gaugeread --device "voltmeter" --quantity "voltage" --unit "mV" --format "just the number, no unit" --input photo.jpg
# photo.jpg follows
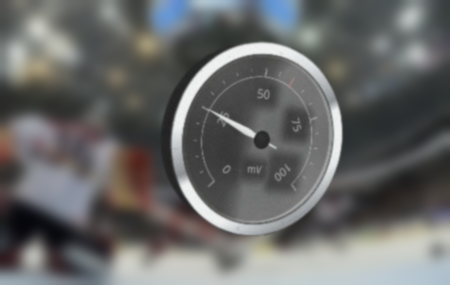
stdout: 25
